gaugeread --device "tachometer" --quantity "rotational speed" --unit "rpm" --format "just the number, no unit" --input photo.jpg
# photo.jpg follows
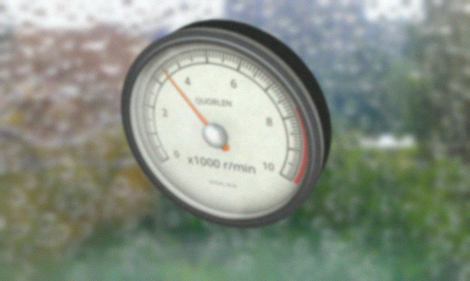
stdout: 3500
